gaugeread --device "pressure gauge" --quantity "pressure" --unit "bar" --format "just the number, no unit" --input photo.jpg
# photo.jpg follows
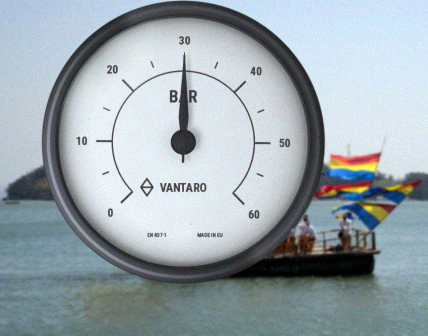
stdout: 30
